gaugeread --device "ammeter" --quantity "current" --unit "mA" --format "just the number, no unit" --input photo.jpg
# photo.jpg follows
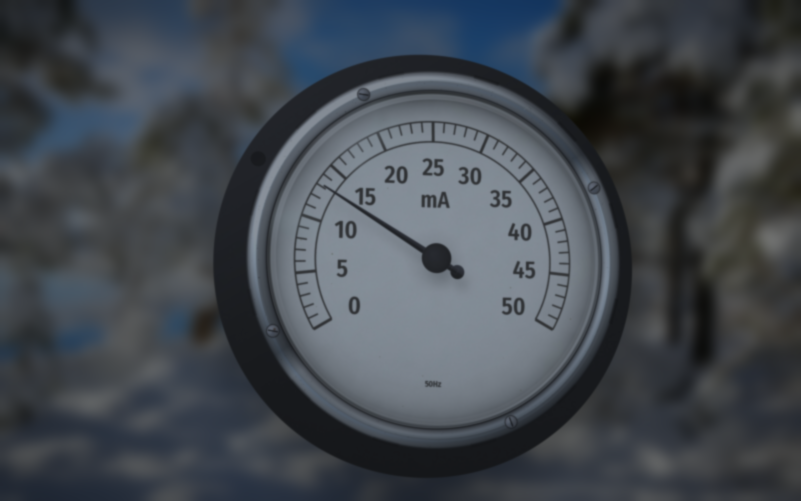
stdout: 13
